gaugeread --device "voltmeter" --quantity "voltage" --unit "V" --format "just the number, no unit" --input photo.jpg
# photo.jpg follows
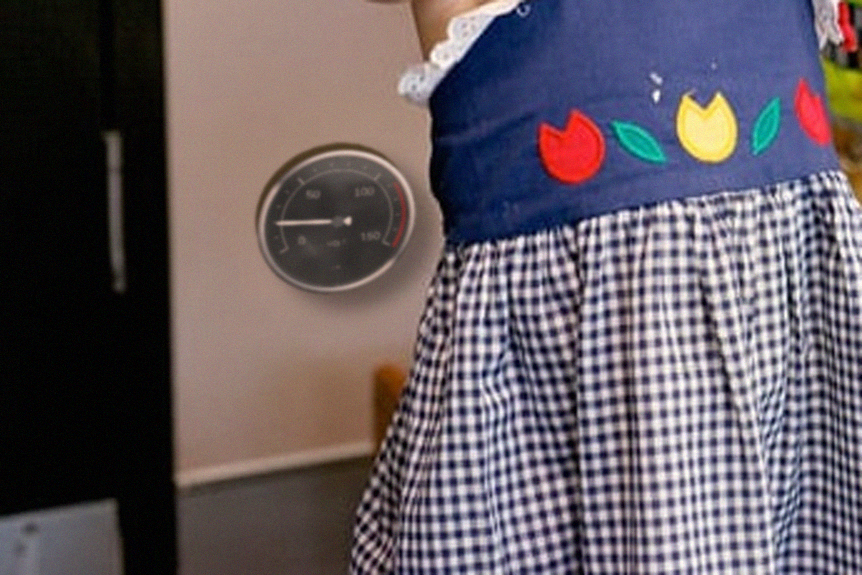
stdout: 20
